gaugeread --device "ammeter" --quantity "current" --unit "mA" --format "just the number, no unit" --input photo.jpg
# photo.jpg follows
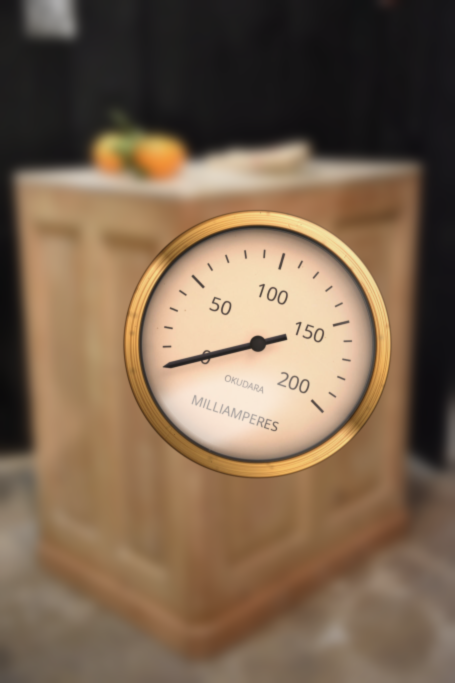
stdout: 0
